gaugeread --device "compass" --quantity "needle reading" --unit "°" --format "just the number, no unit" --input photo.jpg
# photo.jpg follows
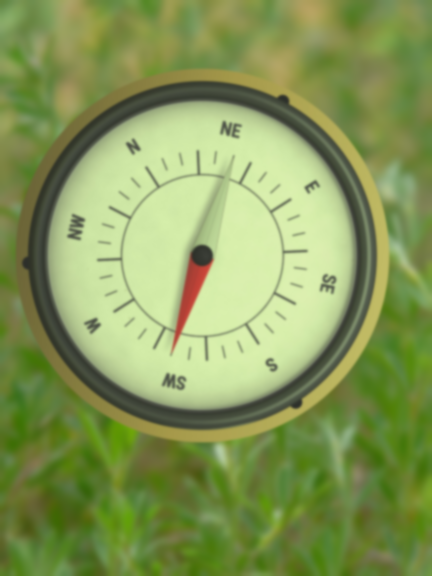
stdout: 230
